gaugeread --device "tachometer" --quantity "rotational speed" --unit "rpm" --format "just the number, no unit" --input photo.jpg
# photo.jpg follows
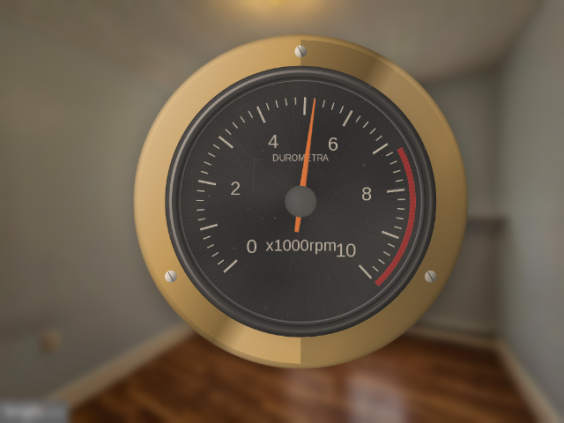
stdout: 5200
